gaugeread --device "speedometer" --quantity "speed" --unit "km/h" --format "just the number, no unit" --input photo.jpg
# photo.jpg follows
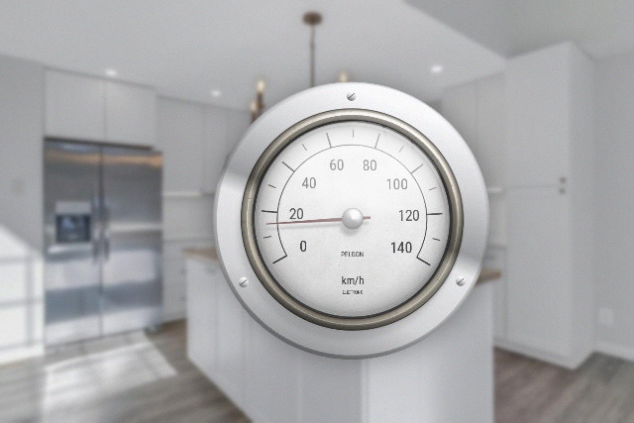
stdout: 15
